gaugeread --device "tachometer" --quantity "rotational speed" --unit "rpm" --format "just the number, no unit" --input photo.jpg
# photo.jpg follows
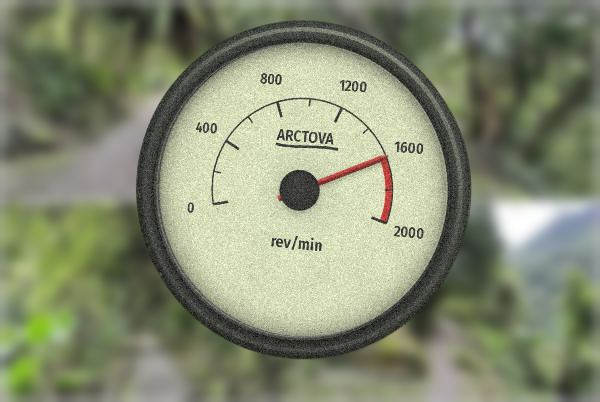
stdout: 1600
